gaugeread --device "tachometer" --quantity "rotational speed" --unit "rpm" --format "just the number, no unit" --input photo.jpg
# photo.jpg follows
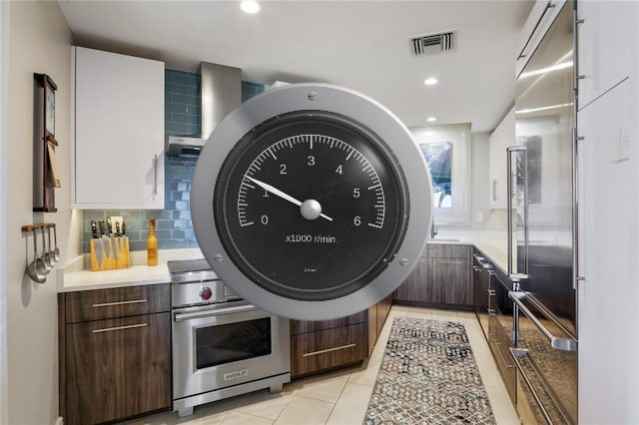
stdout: 1200
